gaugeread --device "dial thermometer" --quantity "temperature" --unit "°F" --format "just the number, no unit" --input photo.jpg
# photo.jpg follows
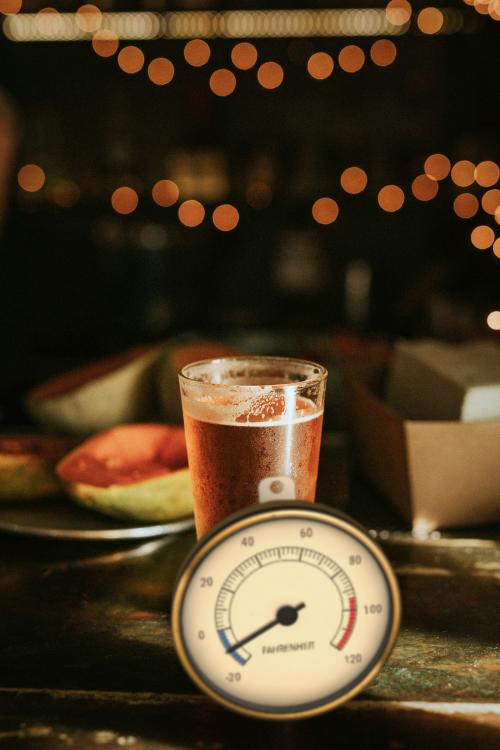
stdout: -10
